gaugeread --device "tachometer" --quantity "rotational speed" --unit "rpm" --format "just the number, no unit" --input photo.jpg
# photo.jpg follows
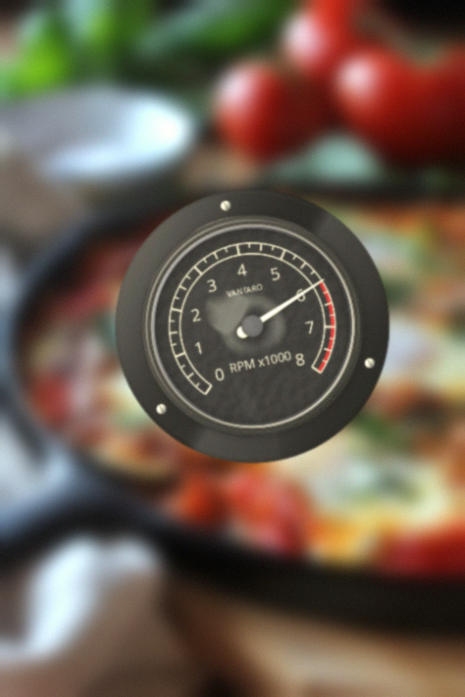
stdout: 6000
